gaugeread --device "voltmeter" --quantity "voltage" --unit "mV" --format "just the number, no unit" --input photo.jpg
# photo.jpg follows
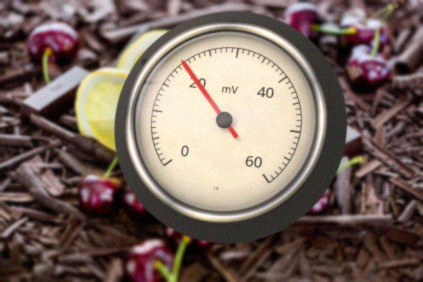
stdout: 20
